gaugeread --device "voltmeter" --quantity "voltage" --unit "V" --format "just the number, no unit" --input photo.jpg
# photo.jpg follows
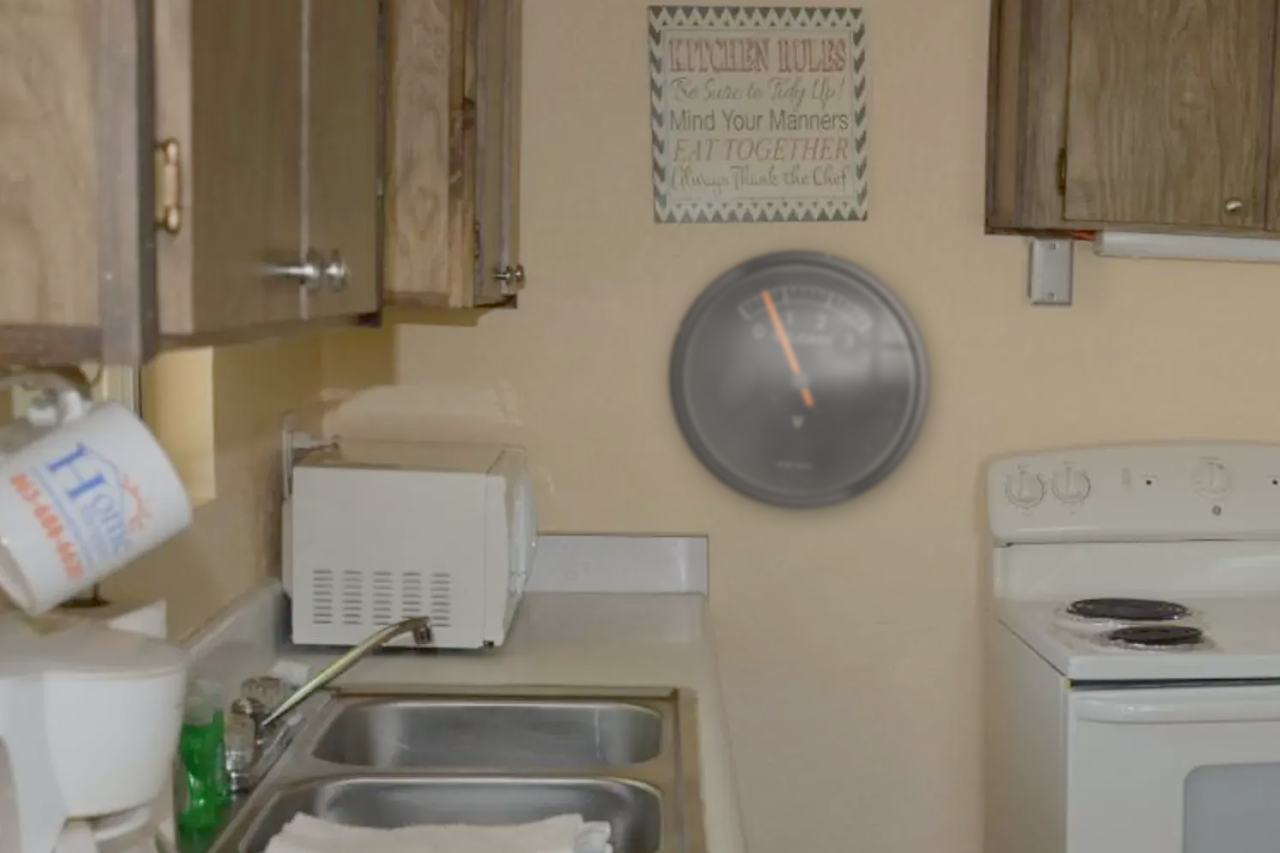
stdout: 0.6
